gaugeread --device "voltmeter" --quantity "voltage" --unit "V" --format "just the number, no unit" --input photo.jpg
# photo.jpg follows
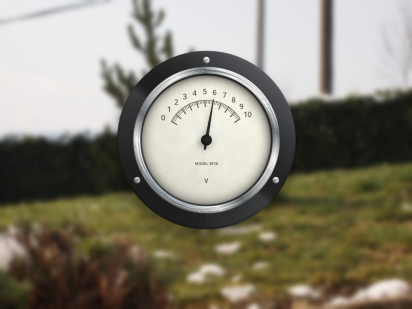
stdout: 6
